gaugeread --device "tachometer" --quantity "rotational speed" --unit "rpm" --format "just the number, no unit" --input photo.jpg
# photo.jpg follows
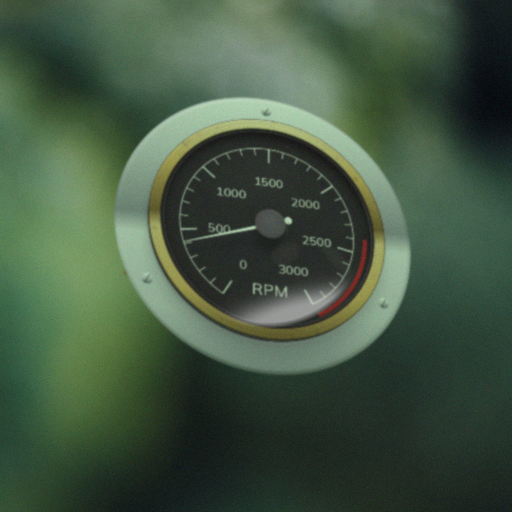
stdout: 400
